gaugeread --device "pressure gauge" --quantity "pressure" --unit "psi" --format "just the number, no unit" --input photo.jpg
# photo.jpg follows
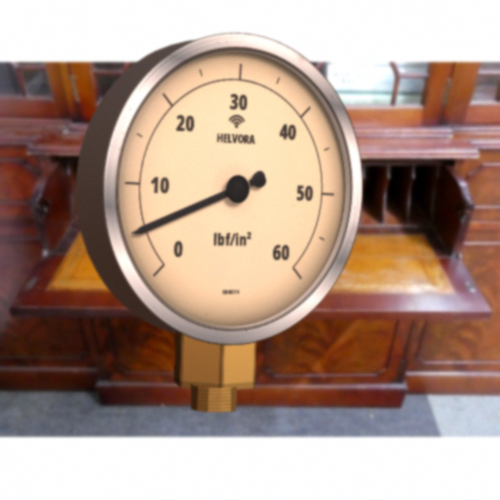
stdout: 5
